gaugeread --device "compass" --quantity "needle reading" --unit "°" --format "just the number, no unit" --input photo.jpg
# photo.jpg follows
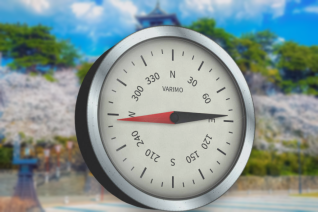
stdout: 265
